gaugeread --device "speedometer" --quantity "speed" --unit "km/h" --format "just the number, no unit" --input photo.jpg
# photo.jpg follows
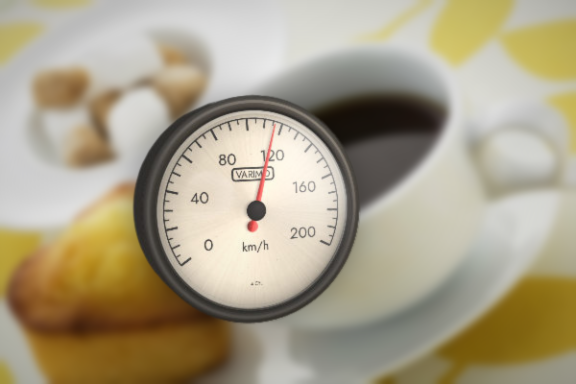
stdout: 115
